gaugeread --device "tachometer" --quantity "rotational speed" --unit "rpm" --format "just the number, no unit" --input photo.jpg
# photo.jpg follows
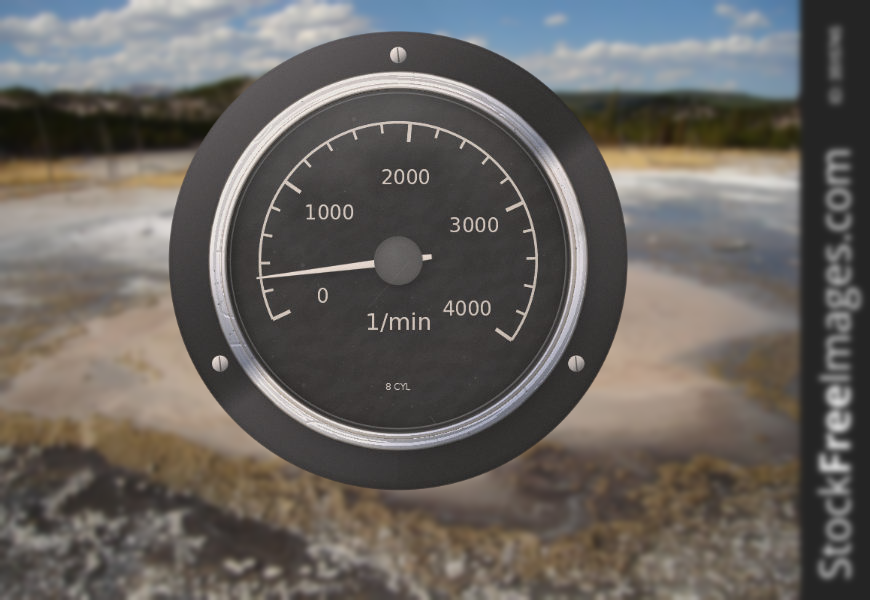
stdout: 300
